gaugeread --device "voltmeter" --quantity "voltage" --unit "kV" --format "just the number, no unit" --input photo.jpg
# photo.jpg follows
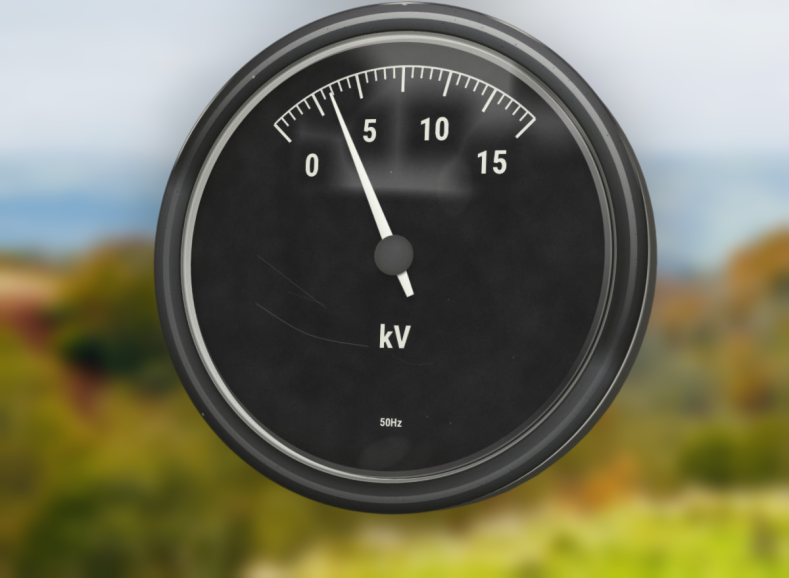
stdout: 3.5
